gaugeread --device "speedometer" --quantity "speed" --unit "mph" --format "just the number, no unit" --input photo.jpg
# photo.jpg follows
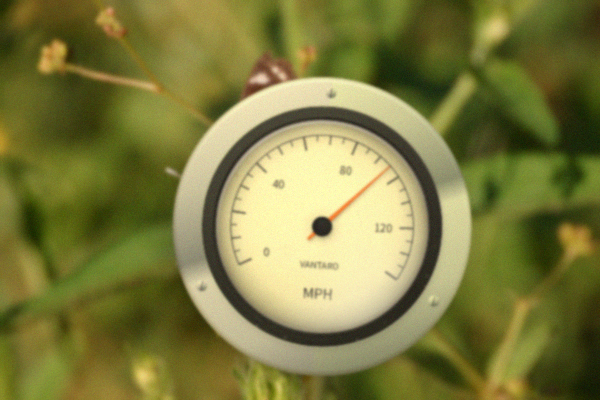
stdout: 95
